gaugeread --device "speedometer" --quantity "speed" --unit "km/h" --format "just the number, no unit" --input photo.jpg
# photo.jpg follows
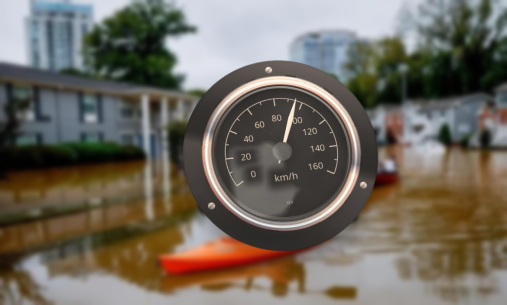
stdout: 95
